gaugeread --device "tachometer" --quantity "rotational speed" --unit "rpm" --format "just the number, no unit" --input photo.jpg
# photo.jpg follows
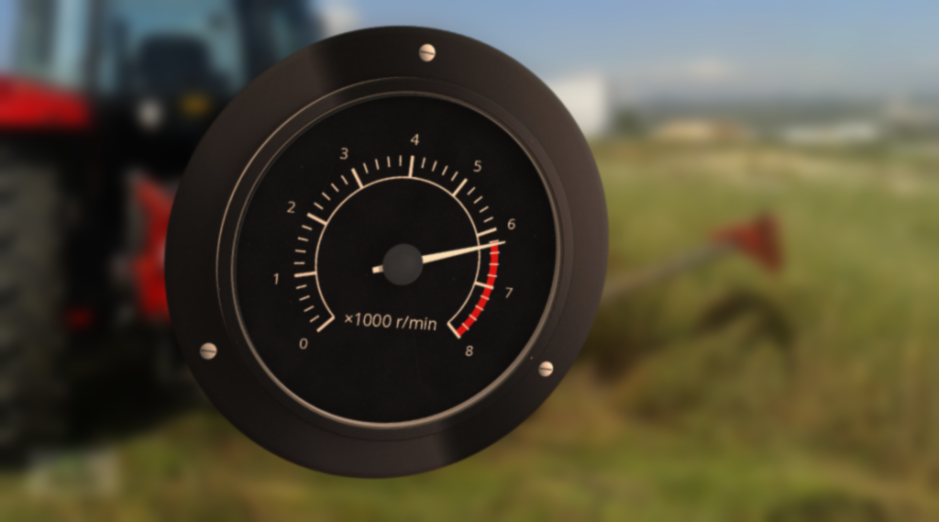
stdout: 6200
